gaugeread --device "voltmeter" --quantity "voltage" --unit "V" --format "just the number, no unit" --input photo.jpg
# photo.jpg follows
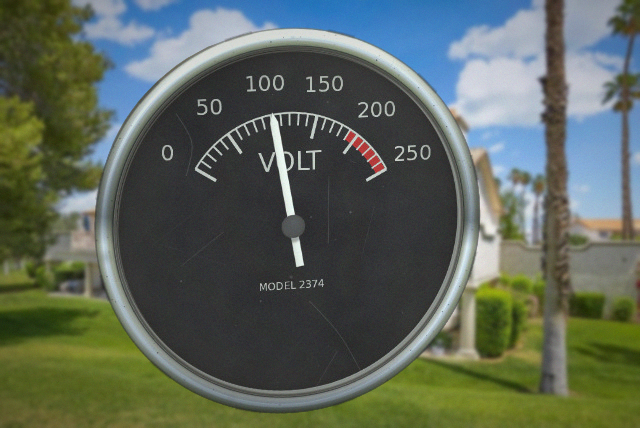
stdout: 100
